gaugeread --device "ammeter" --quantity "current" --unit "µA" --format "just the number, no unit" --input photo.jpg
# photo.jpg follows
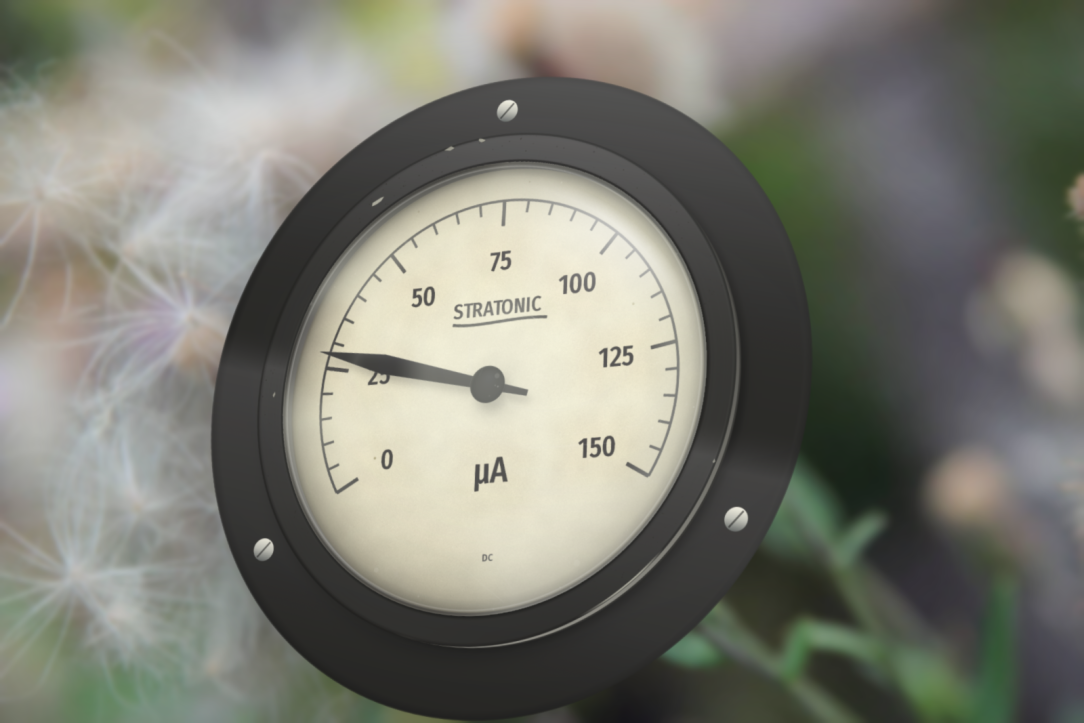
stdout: 27.5
